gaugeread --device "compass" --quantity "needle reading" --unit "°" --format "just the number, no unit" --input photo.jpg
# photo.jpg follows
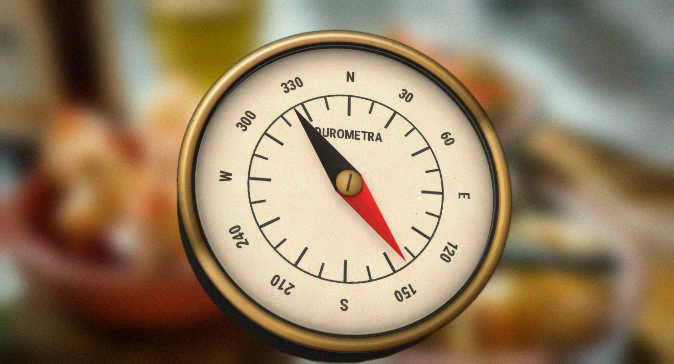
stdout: 142.5
